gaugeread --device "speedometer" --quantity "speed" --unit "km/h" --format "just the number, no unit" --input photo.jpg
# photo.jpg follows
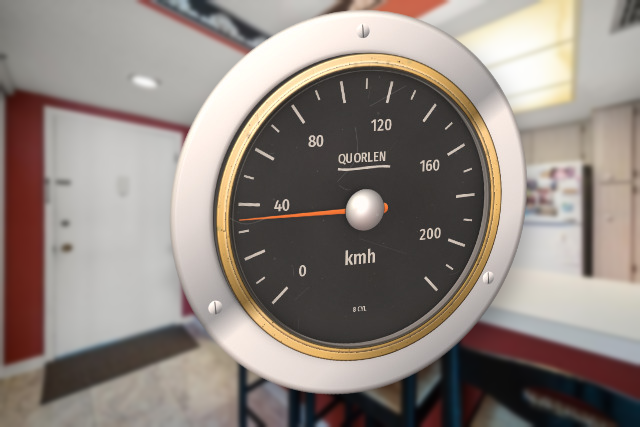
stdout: 35
